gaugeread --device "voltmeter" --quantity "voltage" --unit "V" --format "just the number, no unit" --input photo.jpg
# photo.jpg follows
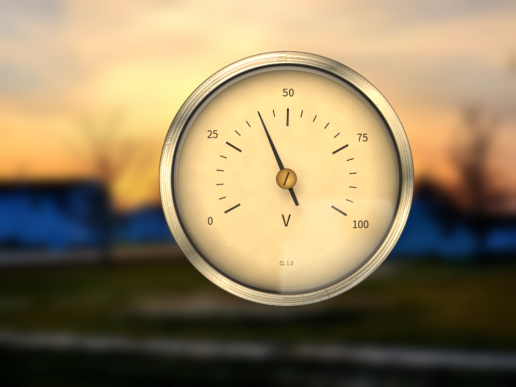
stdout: 40
